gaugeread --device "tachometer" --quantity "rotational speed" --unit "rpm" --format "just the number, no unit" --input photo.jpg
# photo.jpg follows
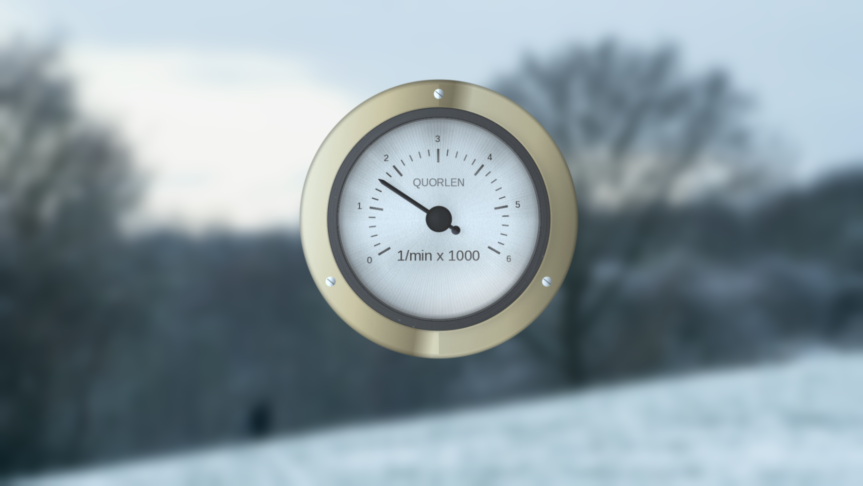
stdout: 1600
